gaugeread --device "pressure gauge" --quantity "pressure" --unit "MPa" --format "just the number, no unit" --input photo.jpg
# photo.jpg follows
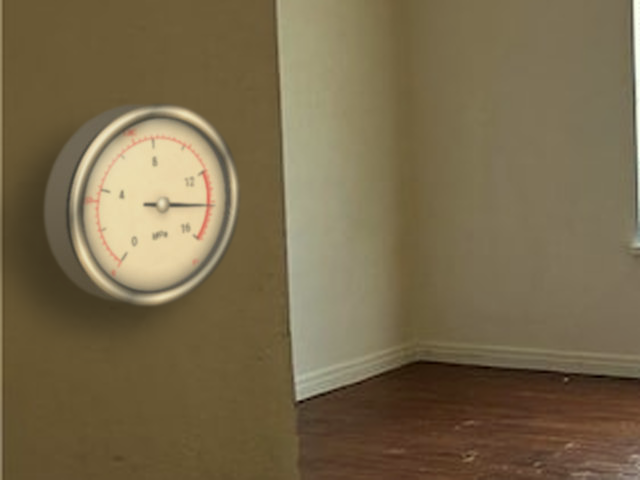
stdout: 14
